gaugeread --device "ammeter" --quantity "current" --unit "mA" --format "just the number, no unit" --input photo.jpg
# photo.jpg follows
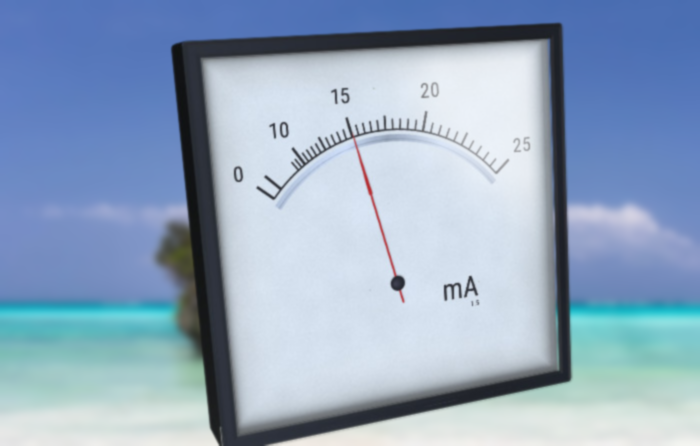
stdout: 15
